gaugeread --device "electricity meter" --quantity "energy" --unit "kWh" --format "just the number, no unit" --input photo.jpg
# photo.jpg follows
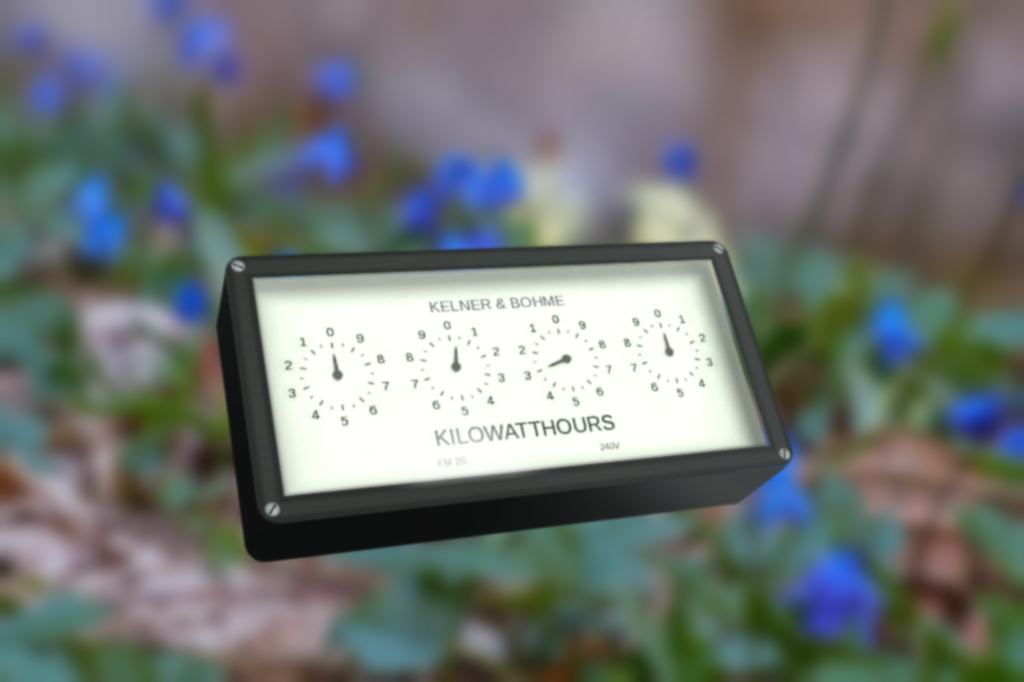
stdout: 30
